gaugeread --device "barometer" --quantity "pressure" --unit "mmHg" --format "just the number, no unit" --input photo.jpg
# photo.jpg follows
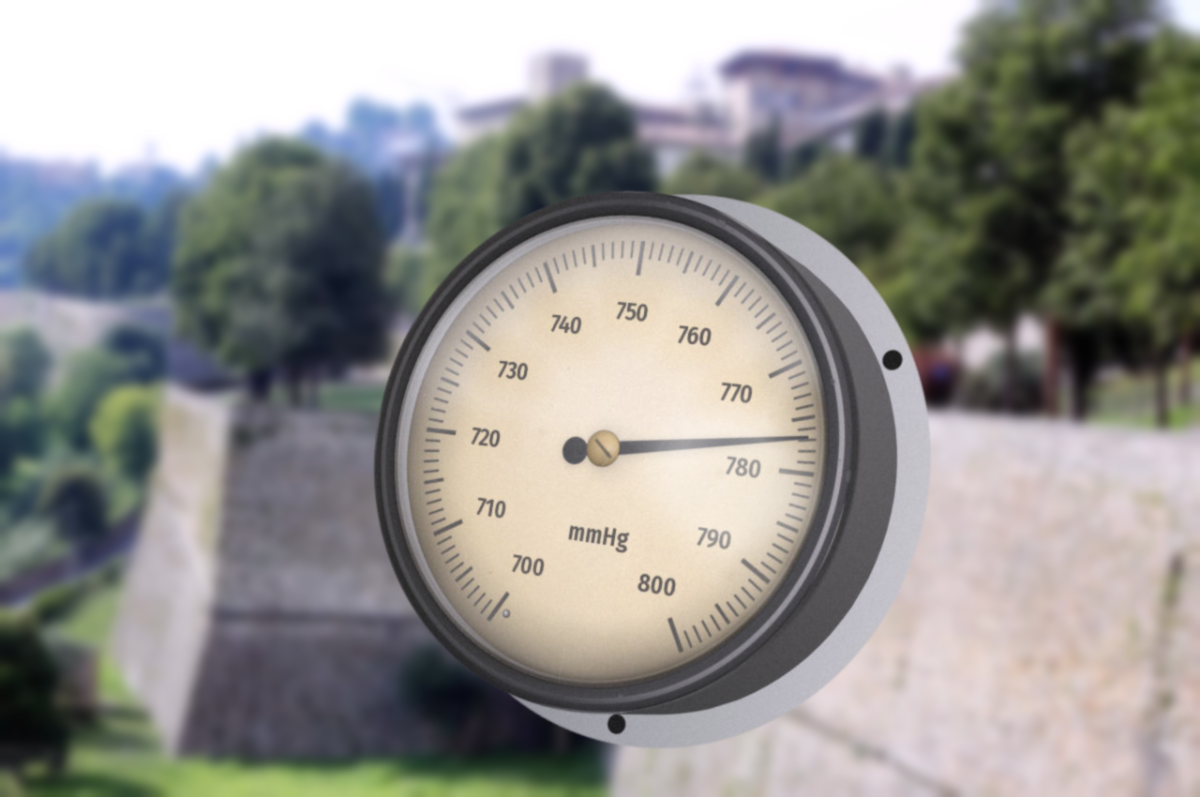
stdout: 777
